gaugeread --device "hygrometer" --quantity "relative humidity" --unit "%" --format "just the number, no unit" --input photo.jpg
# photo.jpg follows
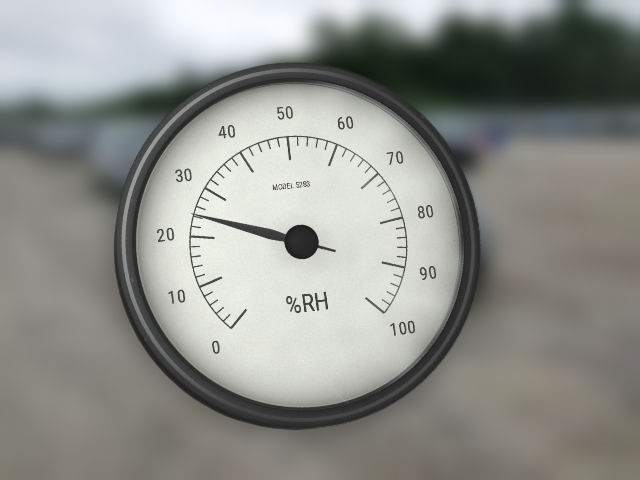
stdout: 24
